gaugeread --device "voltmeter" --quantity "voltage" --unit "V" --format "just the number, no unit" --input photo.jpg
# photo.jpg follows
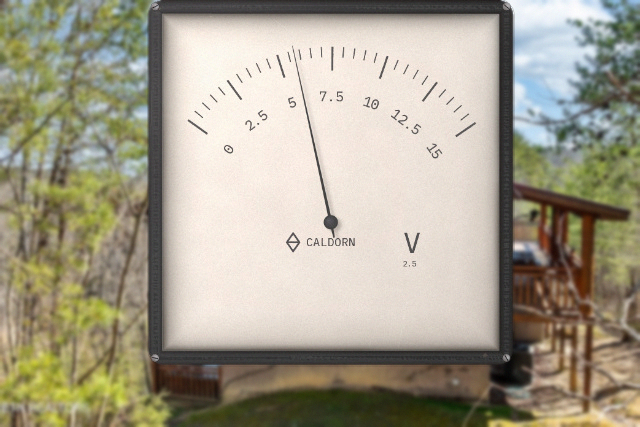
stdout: 5.75
